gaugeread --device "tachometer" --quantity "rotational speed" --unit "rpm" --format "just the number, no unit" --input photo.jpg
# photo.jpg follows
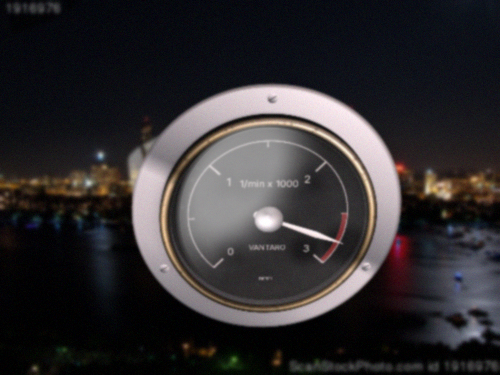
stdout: 2750
